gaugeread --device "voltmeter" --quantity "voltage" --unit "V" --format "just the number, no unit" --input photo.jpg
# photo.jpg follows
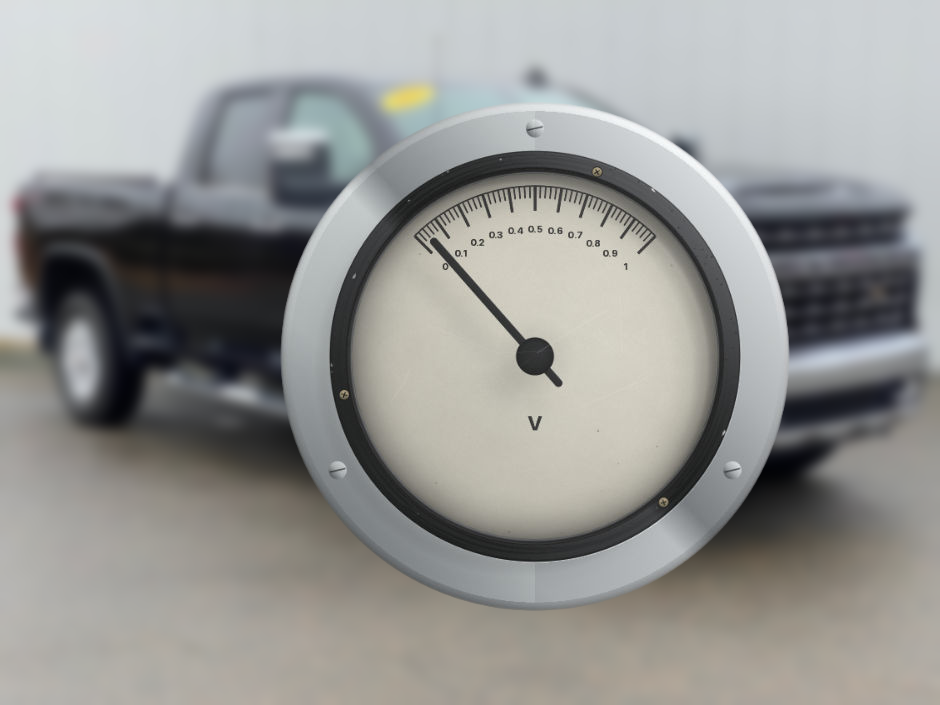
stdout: 0.04
